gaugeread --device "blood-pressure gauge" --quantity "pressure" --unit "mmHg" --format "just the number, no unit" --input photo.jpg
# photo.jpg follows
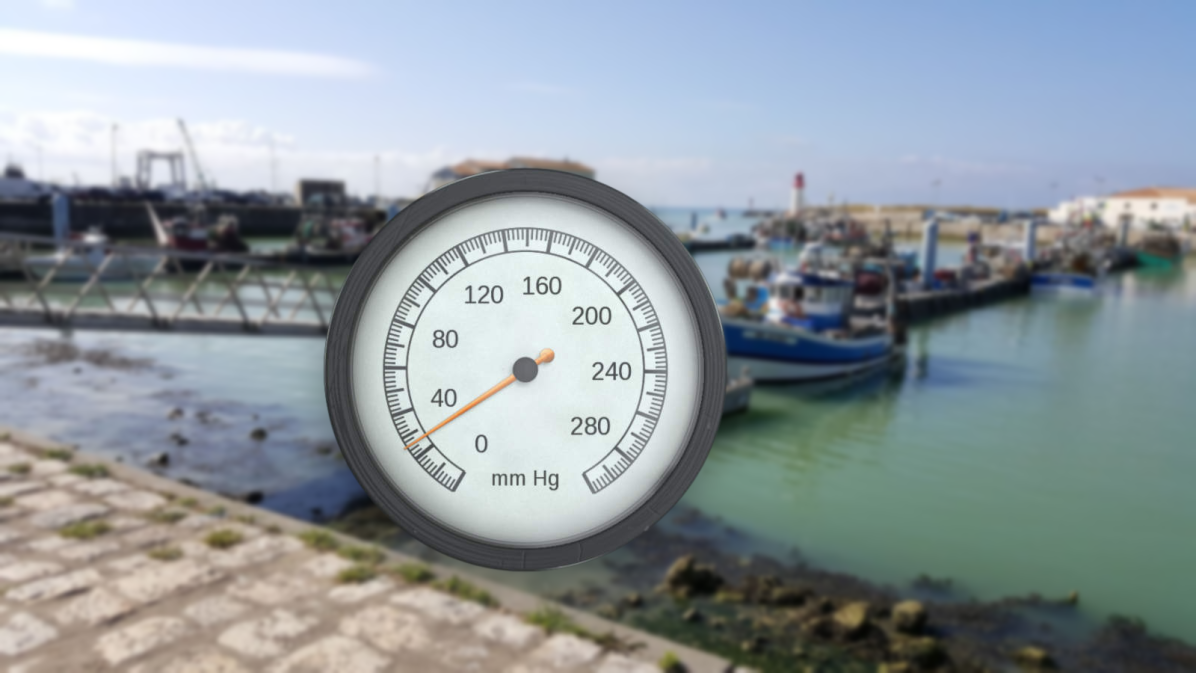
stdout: 26
